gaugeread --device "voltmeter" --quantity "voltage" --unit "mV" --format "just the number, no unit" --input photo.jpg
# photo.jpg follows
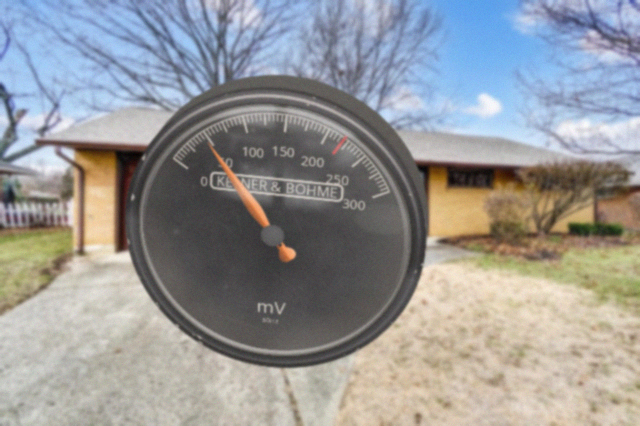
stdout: 50
